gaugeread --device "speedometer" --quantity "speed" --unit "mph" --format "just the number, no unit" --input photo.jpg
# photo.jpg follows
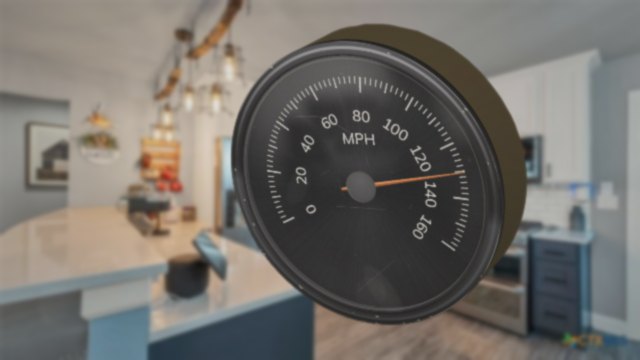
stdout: 130
